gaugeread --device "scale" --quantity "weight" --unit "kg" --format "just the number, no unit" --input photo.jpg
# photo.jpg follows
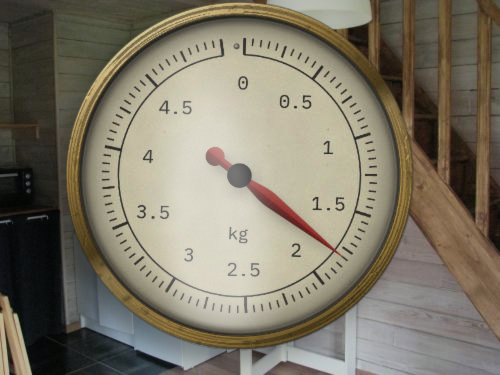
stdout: 1.8
